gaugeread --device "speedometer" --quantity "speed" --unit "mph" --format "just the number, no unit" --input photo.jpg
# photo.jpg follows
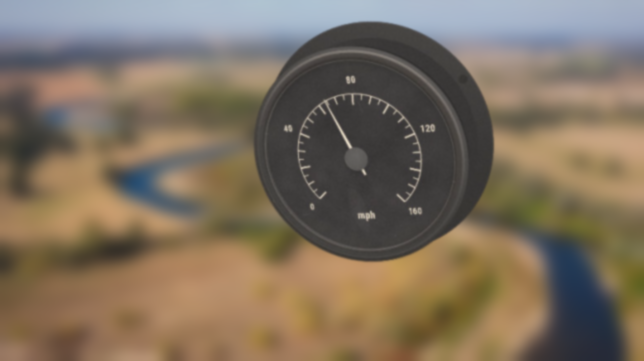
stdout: 65
